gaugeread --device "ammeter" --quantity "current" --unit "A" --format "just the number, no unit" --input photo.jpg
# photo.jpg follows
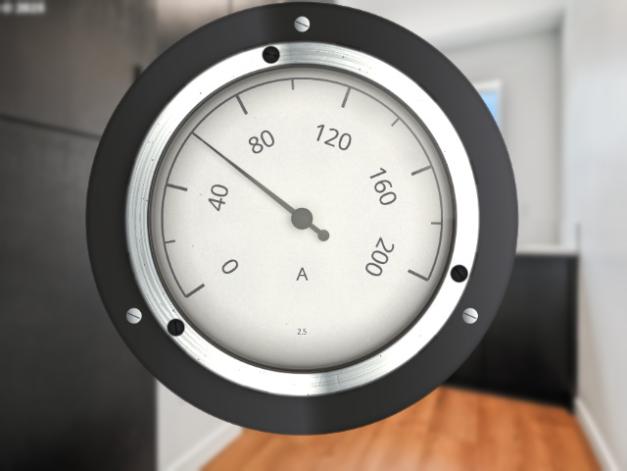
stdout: 60
